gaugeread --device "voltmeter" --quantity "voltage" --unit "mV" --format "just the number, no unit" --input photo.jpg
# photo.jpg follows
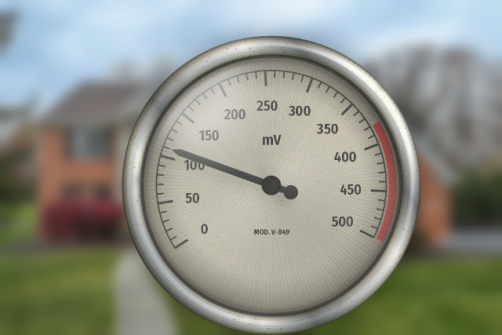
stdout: 110
